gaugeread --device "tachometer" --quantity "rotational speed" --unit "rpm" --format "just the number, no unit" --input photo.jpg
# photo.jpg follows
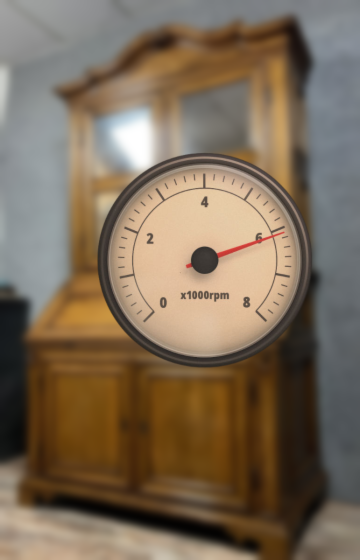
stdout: 6100
